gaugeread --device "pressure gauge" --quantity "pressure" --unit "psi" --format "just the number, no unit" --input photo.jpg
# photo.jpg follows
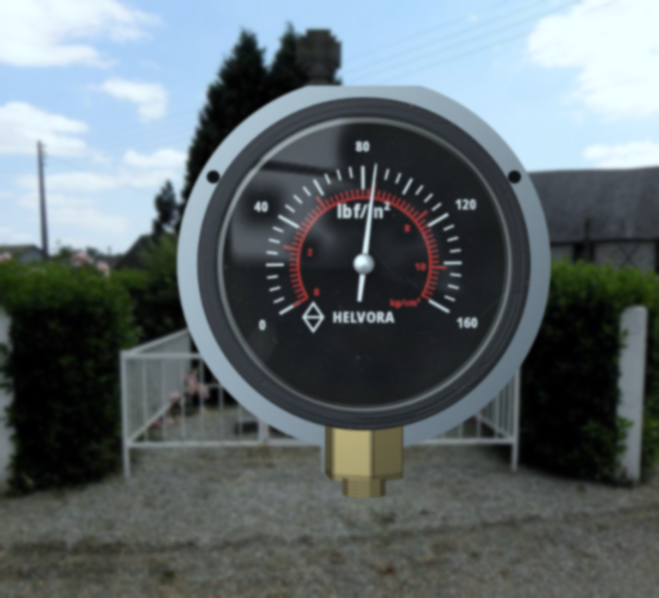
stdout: 85
